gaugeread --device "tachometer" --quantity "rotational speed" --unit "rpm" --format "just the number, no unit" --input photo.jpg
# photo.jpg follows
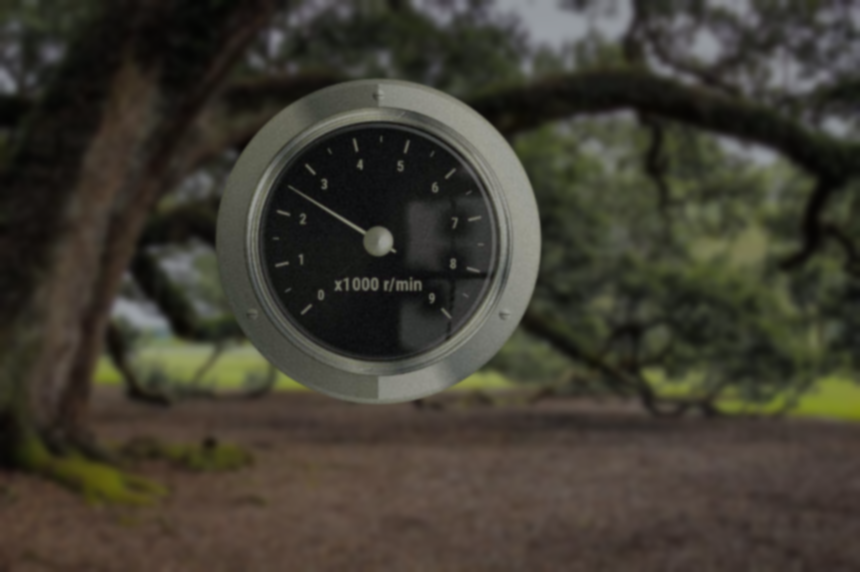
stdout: 2500
